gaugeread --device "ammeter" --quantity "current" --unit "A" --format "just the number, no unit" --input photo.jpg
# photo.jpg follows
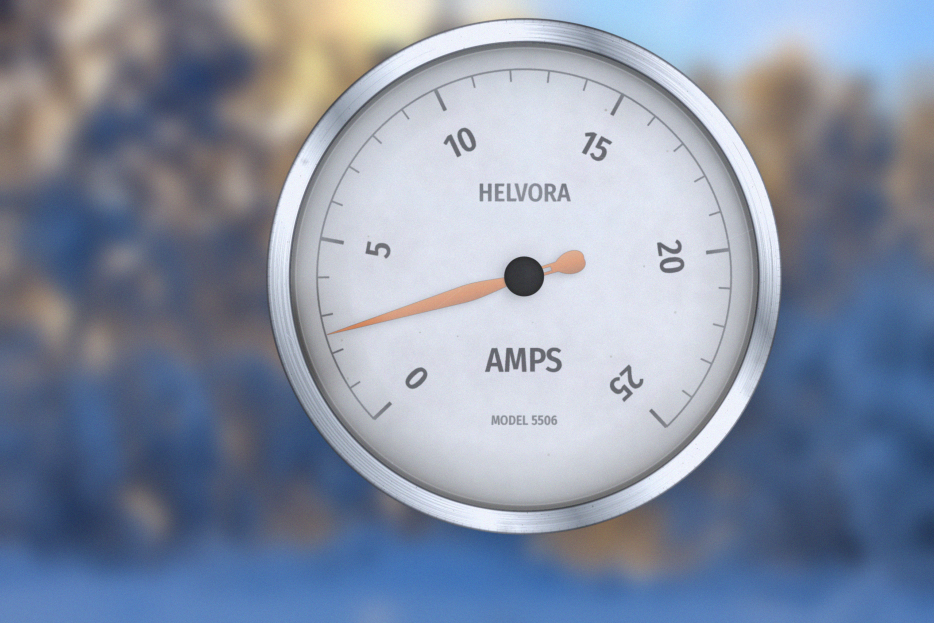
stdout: 2.5
